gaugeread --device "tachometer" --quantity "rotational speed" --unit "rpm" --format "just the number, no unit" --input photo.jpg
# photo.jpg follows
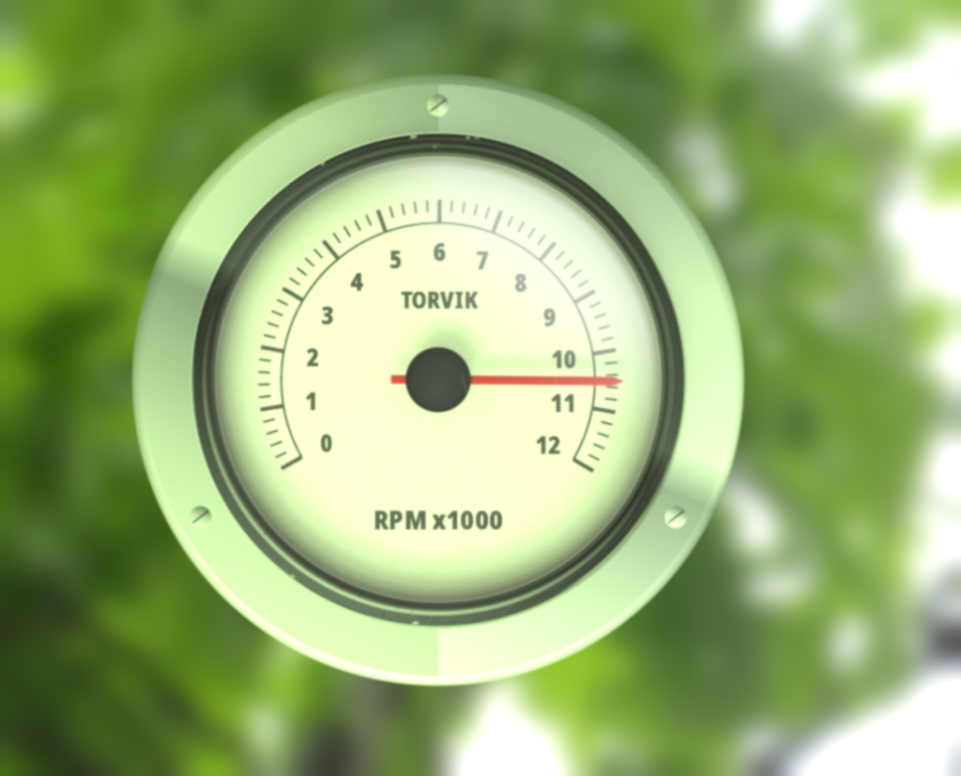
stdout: 10500
